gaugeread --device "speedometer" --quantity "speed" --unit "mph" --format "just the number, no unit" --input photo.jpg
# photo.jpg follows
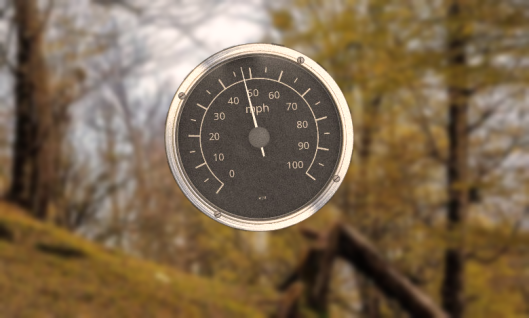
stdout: 47.5
